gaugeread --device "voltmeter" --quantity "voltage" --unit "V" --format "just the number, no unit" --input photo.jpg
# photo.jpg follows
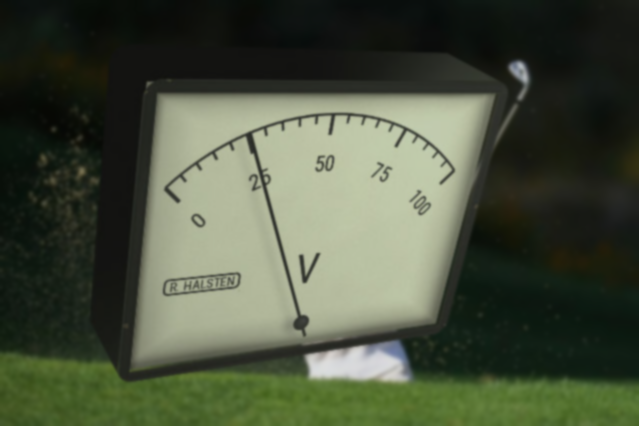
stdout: 25
